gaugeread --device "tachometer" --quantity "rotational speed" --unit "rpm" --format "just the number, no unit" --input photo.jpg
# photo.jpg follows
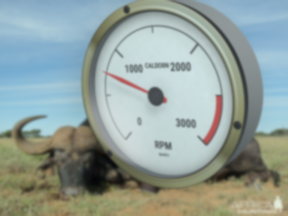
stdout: 750
